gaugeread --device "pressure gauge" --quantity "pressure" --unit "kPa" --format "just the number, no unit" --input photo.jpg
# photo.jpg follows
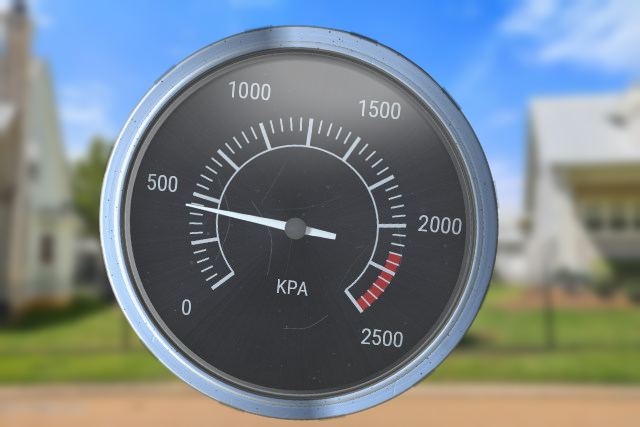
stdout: 450
